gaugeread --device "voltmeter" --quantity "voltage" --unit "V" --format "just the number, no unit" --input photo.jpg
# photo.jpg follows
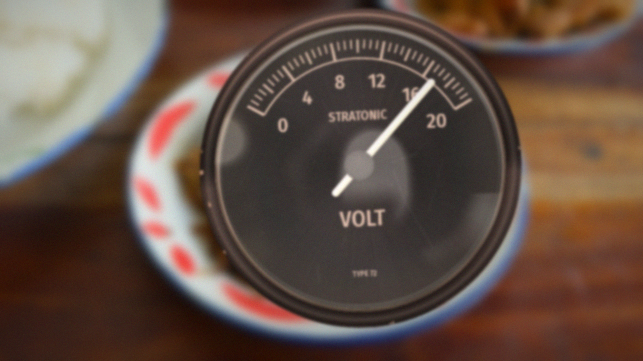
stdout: 17
